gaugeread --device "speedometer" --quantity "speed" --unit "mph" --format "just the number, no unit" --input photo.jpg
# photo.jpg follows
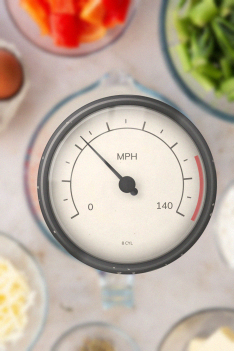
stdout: 45
